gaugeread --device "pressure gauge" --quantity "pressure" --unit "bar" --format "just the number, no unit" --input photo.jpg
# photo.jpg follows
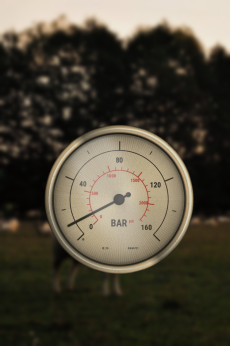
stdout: 10
